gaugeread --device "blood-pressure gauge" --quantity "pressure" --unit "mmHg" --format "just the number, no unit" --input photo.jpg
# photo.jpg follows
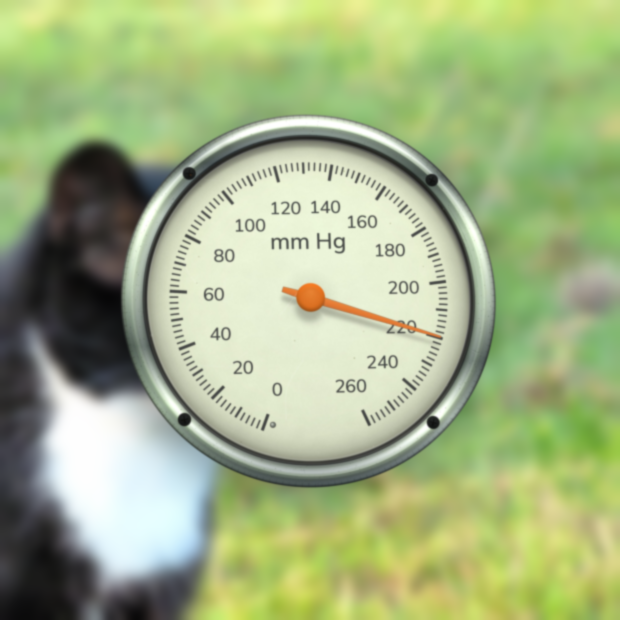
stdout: 220
